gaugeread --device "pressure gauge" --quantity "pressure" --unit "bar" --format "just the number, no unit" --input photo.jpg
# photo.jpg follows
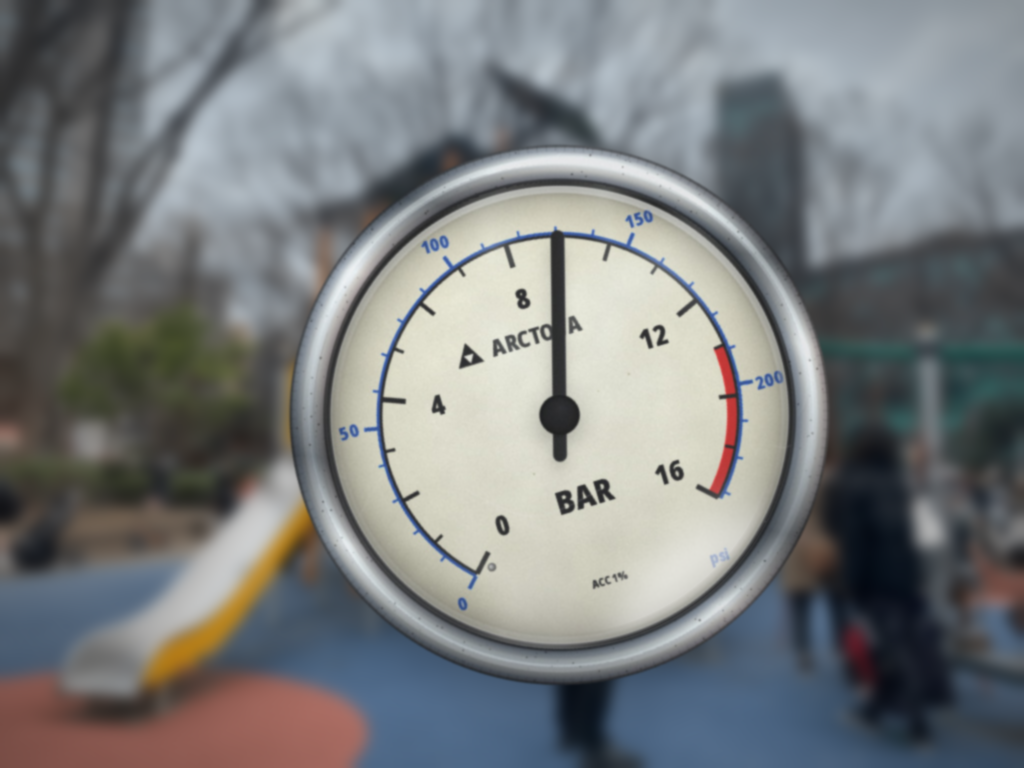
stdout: 9
